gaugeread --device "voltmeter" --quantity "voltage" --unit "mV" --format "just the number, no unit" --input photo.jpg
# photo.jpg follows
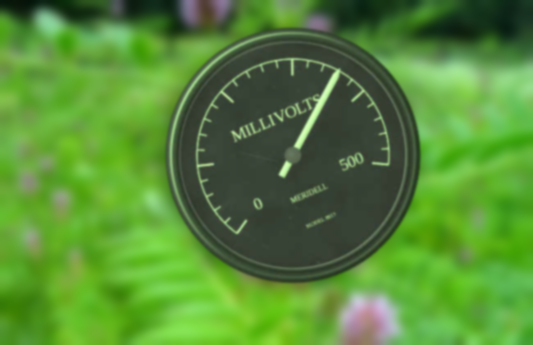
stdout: 360
